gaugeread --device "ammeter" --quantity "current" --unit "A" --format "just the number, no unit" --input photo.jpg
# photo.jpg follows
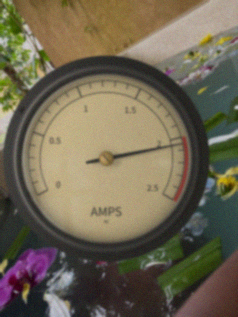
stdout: 2.05
